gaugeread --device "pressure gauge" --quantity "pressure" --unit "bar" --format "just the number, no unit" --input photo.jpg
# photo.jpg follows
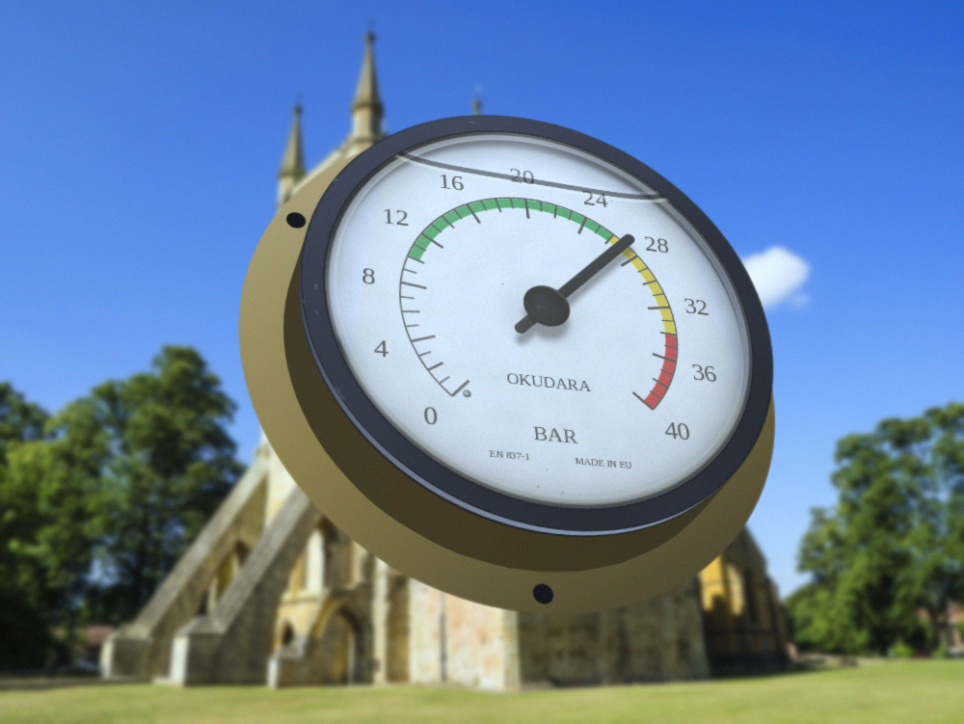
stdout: 27
